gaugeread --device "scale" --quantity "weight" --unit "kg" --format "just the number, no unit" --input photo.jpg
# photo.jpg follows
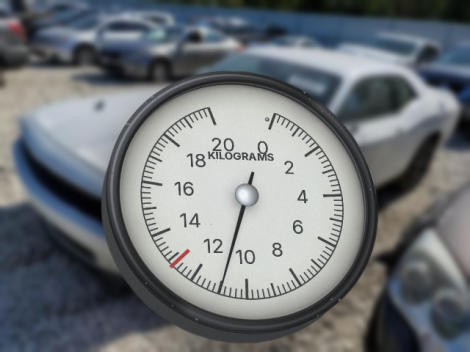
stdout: 11
